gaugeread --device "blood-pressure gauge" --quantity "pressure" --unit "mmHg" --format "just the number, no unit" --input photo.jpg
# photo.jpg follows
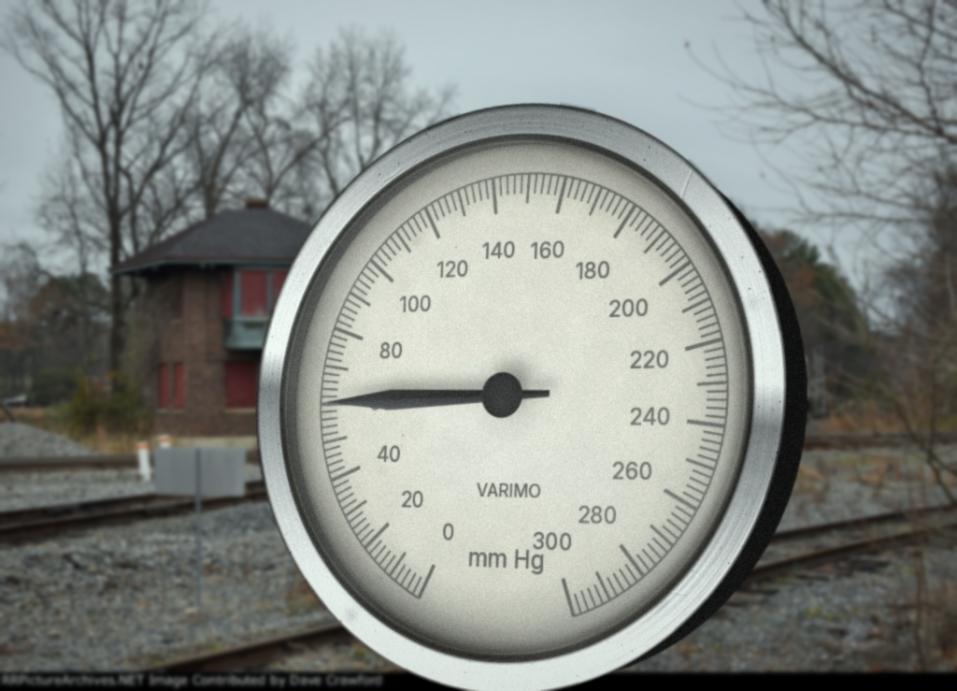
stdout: 60
